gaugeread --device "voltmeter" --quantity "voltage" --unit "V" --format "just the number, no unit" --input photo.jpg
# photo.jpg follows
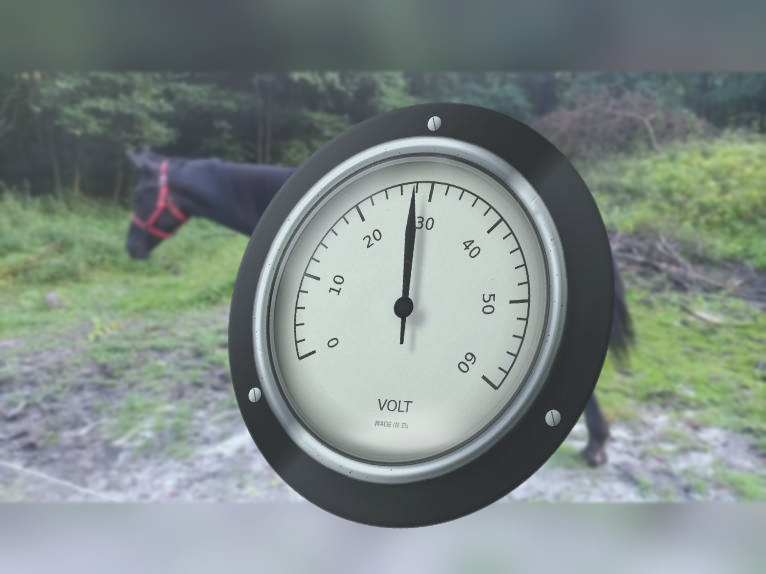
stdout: 28
